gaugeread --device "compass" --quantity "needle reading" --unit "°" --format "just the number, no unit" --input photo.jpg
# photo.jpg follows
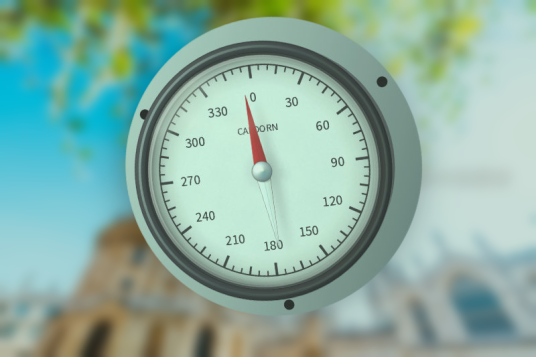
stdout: 355
